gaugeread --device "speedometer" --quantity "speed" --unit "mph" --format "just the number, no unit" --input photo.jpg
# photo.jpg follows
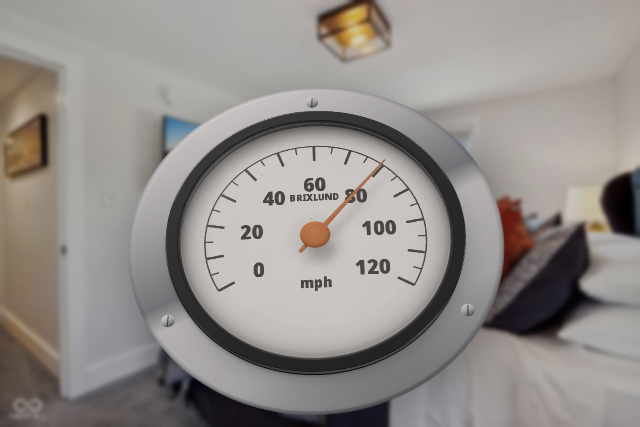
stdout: 80
